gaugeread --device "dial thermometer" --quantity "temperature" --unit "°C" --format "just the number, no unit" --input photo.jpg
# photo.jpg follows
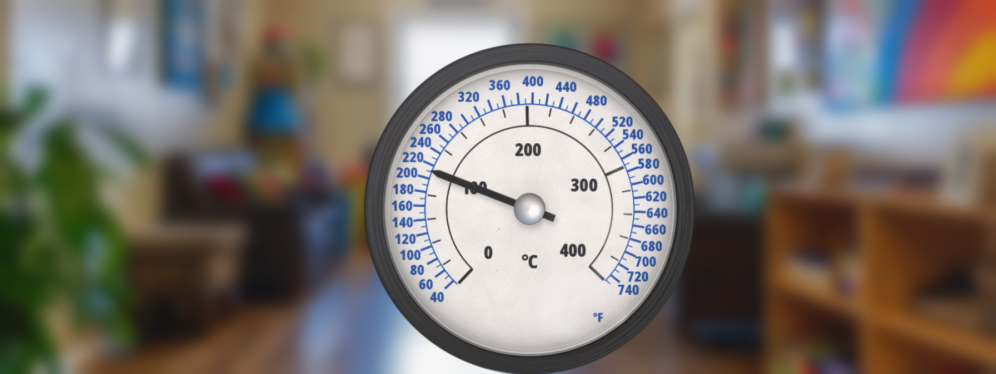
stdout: 100
